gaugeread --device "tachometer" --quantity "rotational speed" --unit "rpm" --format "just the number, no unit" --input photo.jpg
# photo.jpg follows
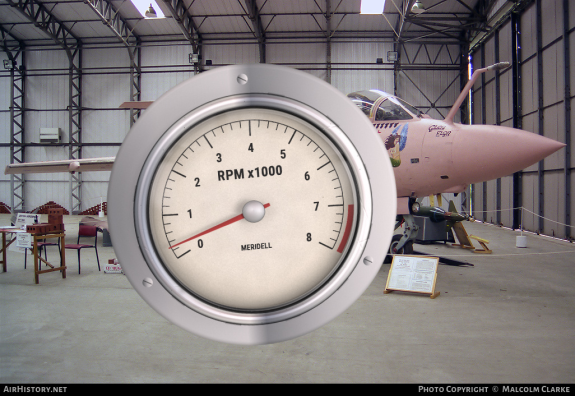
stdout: 300
